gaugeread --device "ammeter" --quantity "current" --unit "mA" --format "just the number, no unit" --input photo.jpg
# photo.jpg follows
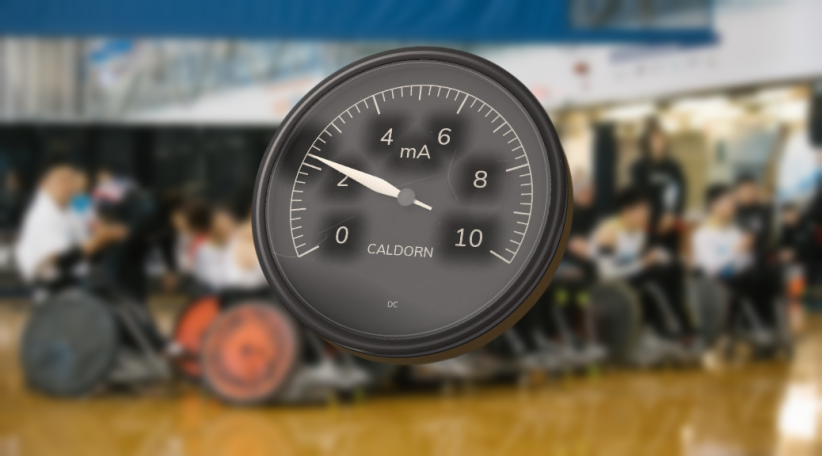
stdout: 2.2
